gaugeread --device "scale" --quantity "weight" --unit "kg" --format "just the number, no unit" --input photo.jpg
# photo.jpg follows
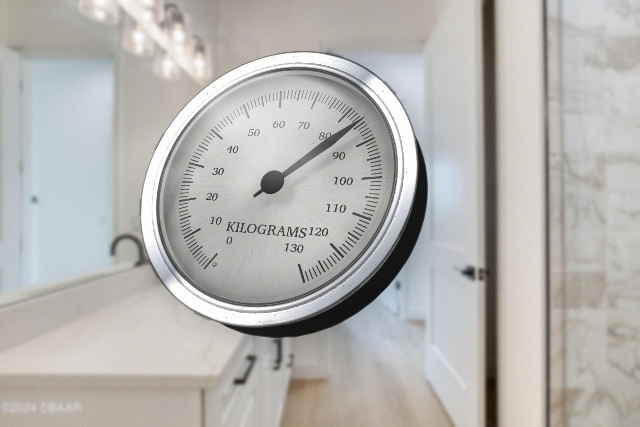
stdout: 85
